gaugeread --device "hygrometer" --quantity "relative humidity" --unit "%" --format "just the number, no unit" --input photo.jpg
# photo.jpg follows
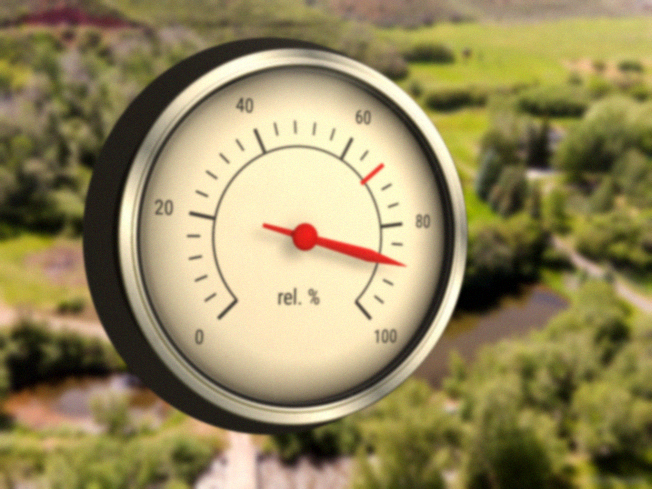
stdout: 88
